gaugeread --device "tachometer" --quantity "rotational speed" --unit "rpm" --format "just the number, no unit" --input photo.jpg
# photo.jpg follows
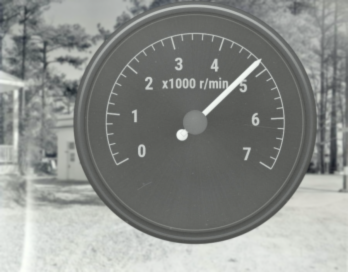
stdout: 4800
